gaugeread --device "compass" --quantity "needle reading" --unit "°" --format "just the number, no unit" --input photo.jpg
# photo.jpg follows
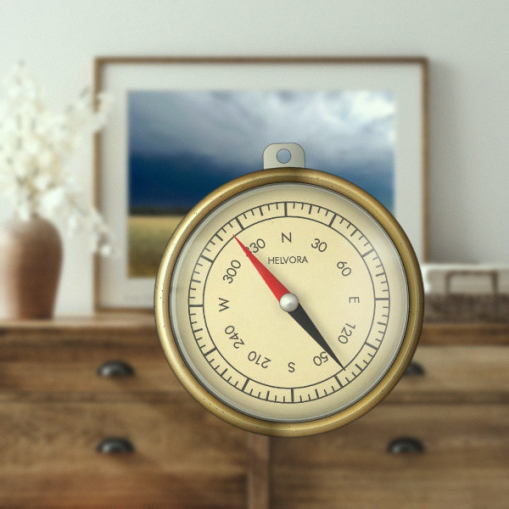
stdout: 322.5
